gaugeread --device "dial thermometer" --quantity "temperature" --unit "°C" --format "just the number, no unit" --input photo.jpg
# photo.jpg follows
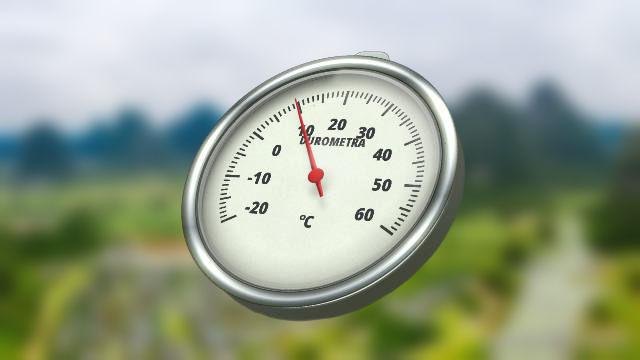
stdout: 10
